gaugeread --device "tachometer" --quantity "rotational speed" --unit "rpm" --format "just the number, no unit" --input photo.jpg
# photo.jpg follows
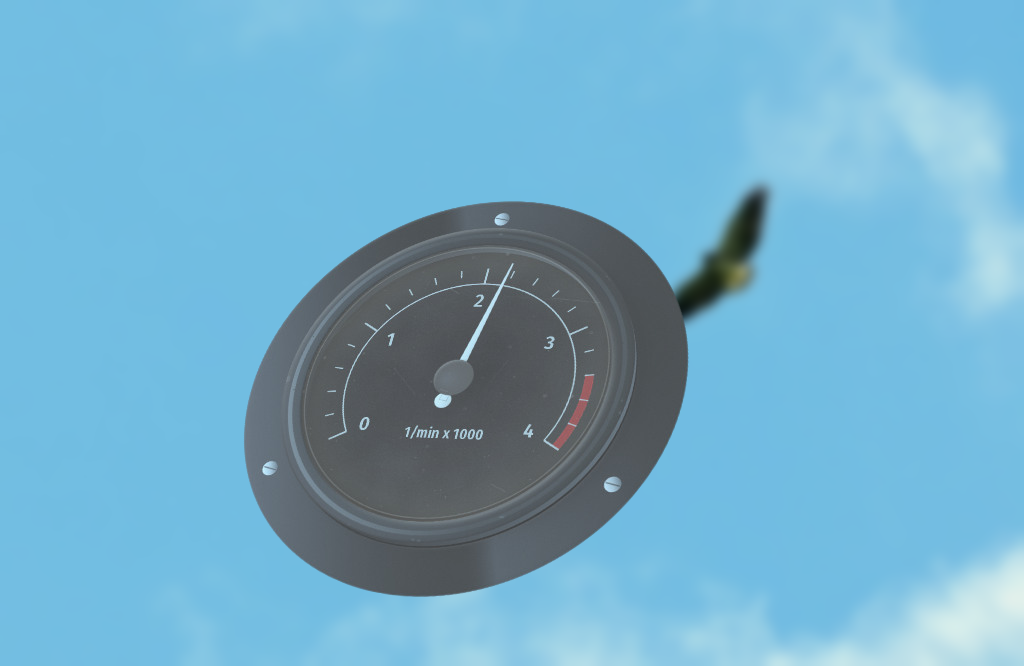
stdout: 2200
